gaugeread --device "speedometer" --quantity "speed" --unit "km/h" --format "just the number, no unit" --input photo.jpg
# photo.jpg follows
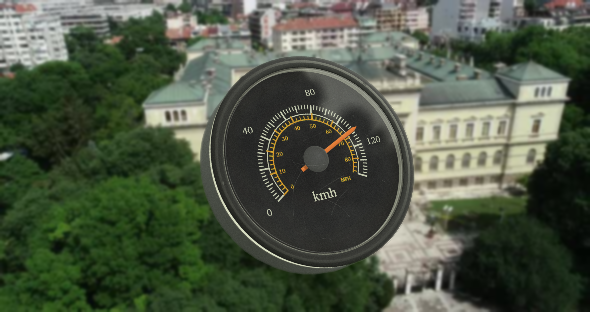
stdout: 110
